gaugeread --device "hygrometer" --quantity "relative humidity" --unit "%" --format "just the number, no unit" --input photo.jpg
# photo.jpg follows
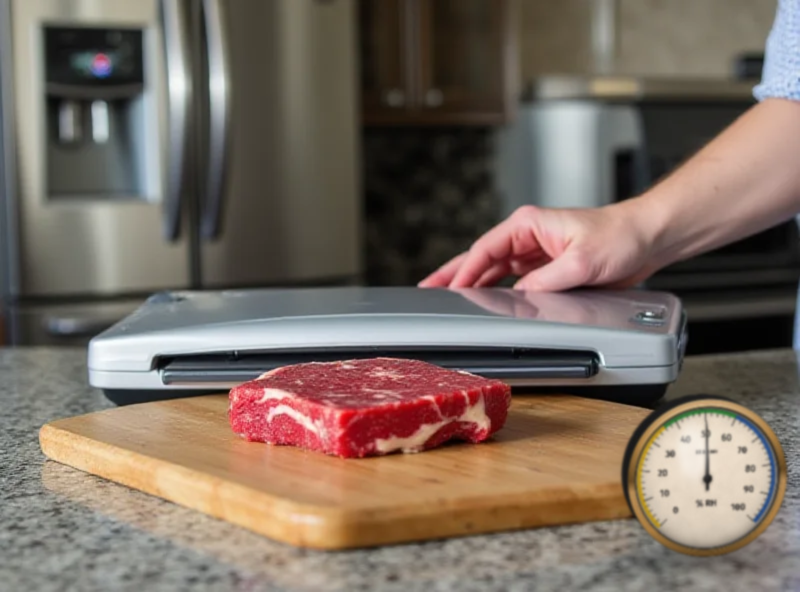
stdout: 50
